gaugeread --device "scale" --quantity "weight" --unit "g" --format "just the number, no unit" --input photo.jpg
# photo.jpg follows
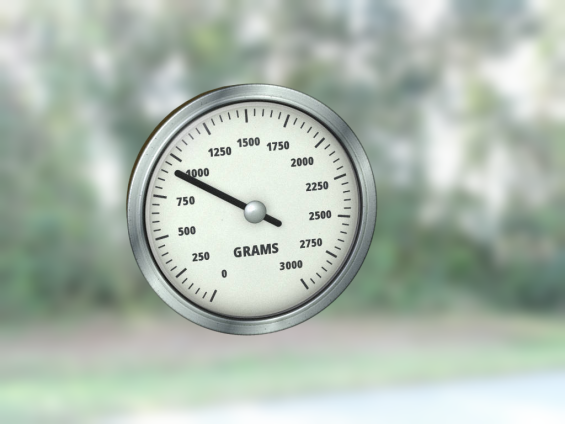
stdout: 925
